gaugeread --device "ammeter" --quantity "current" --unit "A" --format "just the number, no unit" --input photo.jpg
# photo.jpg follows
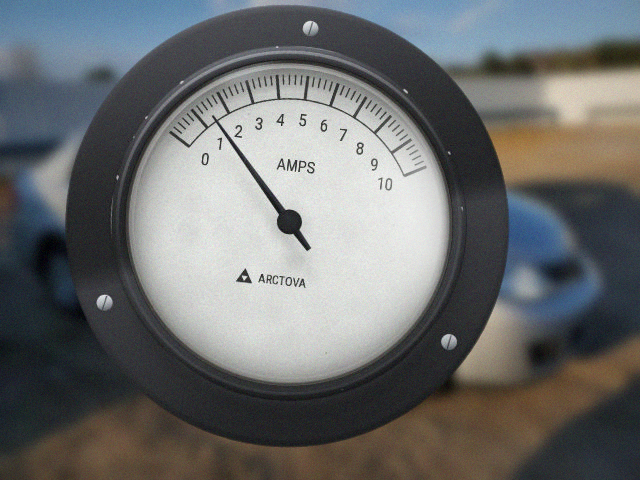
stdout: 1.4
